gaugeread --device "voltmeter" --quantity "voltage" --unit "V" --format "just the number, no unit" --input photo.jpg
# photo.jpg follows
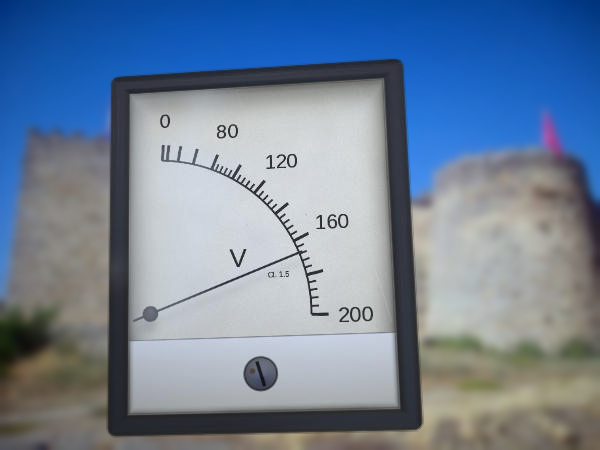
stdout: 168
